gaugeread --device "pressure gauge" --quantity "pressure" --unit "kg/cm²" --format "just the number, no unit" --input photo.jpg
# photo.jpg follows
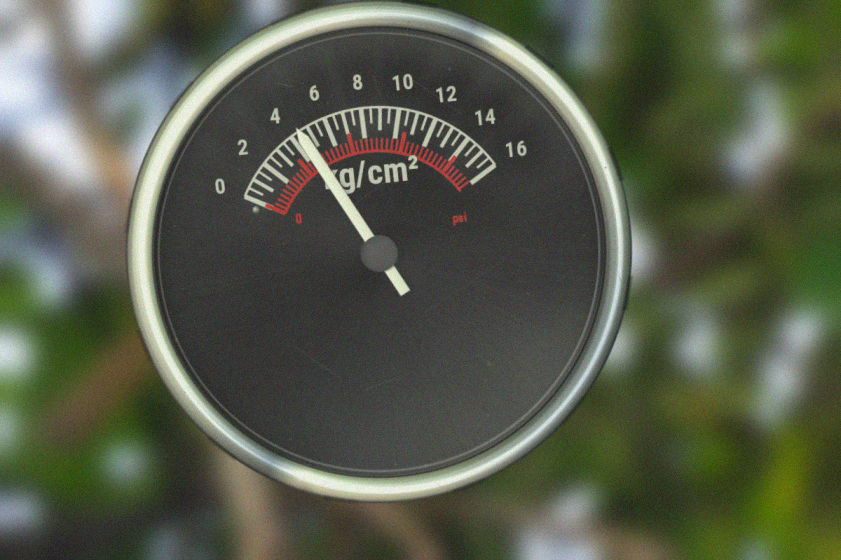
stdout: 4.5
